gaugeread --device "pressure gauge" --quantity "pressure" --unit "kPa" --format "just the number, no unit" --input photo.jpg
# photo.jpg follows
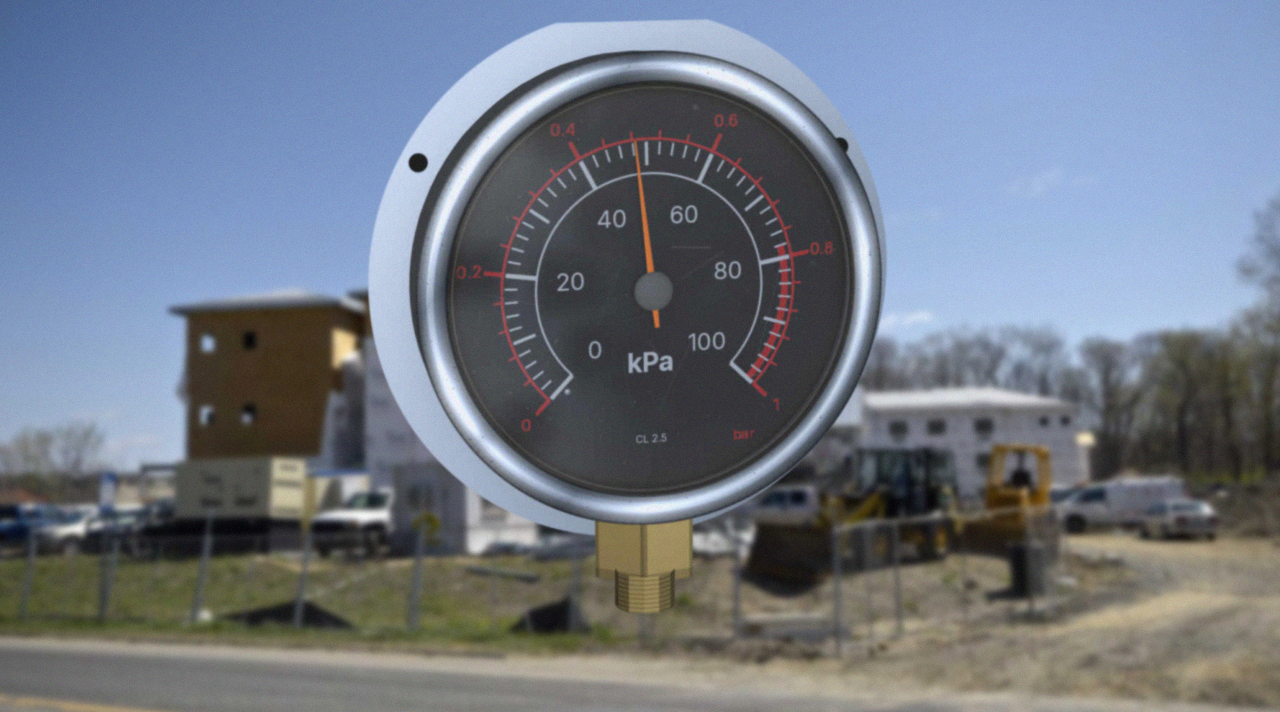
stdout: 48
